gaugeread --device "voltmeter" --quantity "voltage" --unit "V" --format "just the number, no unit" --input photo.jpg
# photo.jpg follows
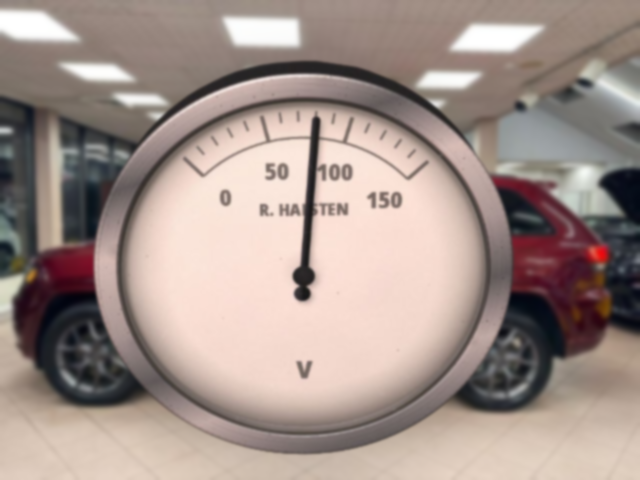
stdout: 80
